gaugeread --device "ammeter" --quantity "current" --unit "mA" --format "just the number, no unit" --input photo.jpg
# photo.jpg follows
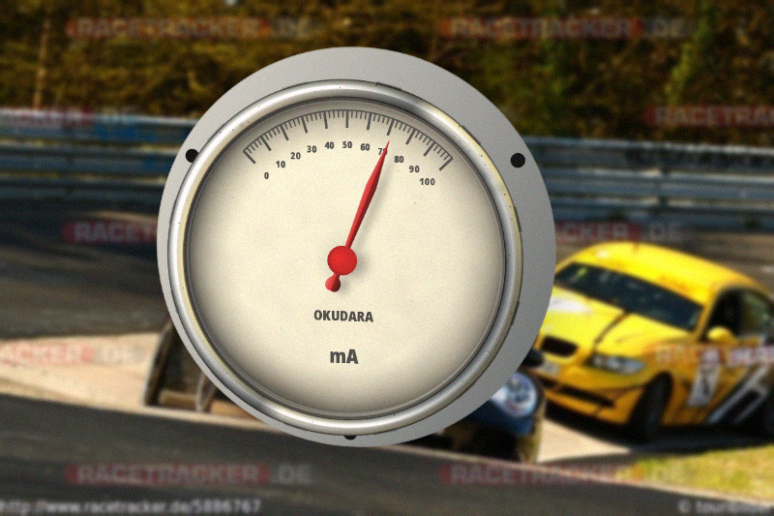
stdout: 72
